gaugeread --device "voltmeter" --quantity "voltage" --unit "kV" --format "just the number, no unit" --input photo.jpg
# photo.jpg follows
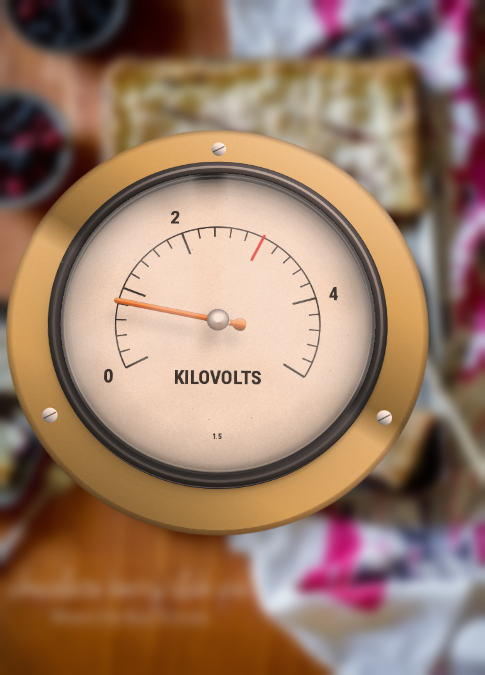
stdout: 0.8
